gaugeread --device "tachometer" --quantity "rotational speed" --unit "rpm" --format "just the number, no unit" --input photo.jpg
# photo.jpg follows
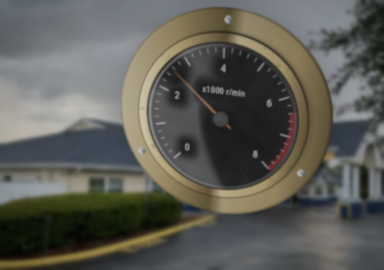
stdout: 2600
